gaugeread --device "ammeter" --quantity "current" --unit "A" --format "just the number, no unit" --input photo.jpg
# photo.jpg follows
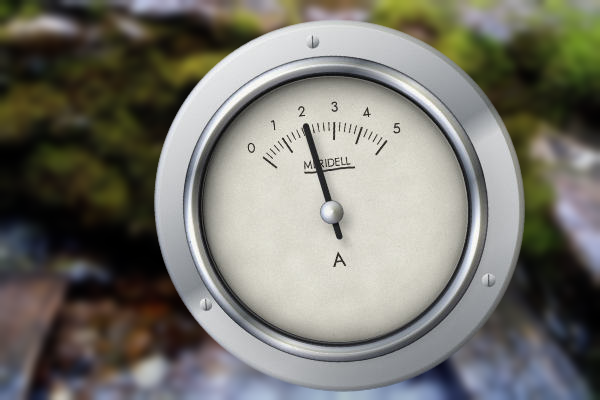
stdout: 2
